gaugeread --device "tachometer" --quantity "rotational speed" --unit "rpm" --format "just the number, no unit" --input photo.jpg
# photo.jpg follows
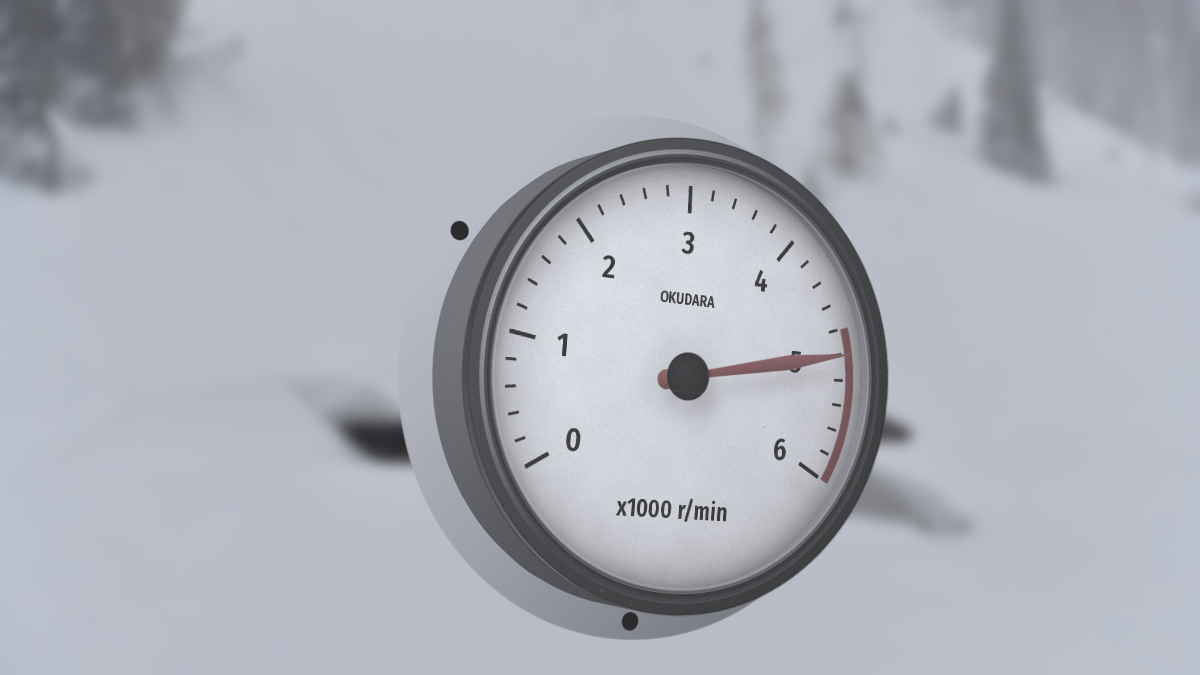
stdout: 5000
